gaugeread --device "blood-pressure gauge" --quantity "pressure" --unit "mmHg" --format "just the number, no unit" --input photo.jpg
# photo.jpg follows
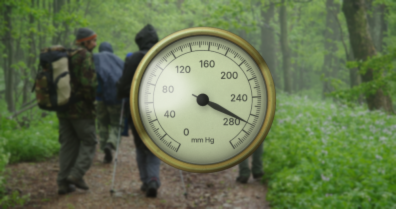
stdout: 270
